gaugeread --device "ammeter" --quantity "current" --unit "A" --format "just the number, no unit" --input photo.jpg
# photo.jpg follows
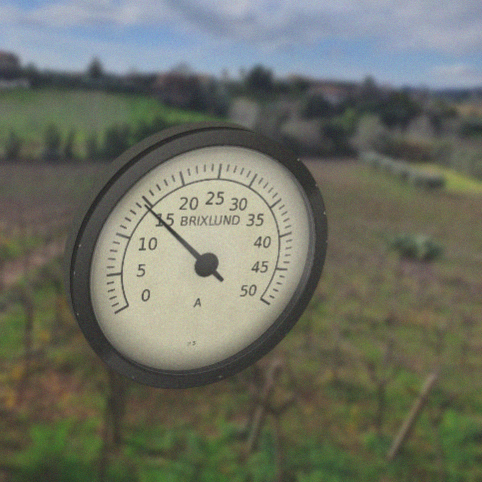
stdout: 14.5
